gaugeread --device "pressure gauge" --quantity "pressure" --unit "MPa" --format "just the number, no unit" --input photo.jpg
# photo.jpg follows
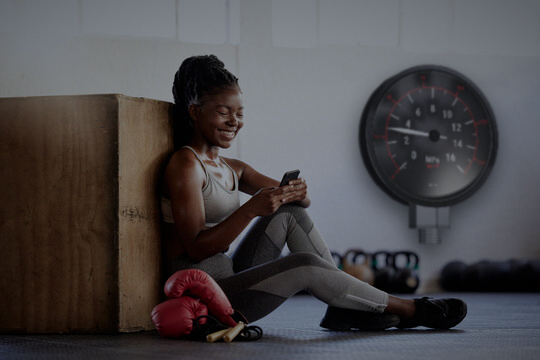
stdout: 3
